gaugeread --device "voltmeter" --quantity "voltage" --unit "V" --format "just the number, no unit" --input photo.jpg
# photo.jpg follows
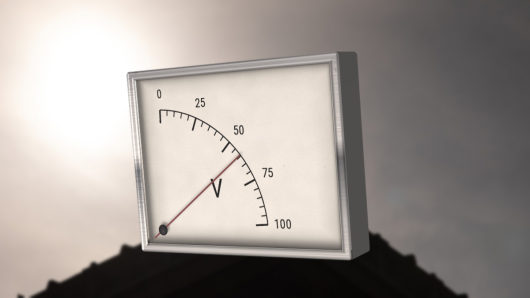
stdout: 60
